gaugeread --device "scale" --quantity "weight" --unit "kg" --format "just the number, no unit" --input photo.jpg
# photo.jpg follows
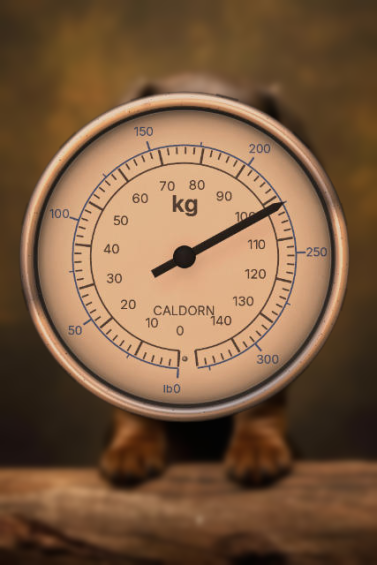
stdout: 102
